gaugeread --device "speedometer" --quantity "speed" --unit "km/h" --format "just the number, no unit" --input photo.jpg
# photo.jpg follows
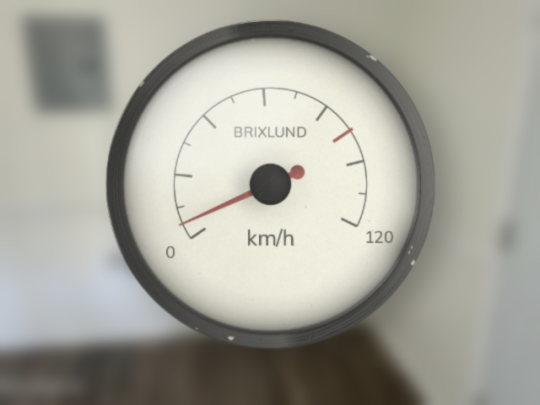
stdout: 5
